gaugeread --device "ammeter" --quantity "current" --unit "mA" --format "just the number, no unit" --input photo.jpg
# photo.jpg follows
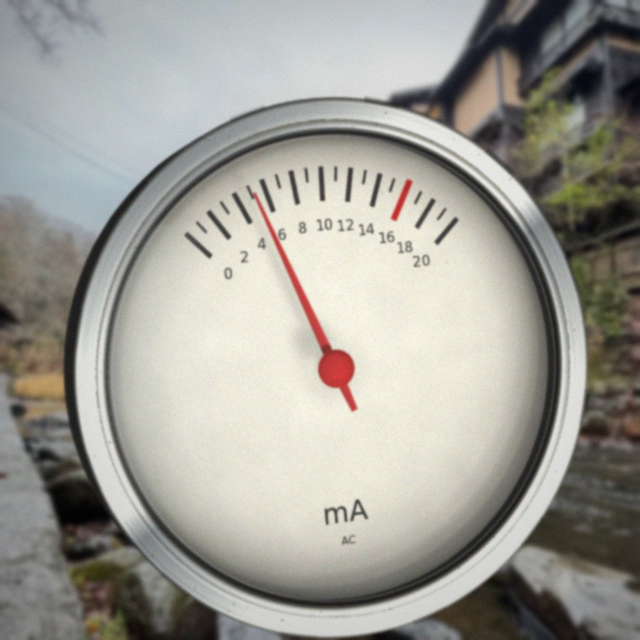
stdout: 5
